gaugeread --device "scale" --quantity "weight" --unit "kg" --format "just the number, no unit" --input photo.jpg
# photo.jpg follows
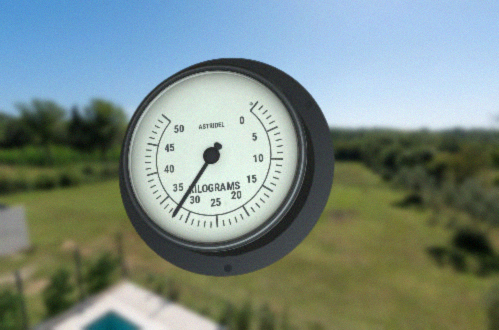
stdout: 32
